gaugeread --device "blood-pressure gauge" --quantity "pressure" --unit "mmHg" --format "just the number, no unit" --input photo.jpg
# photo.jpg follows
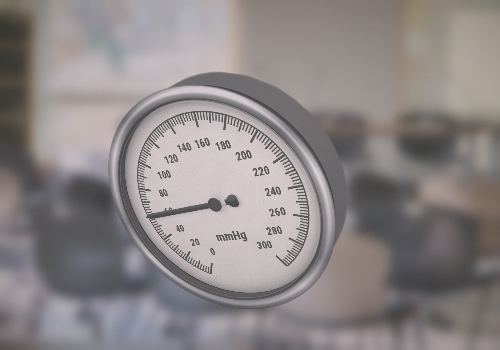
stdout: 60
